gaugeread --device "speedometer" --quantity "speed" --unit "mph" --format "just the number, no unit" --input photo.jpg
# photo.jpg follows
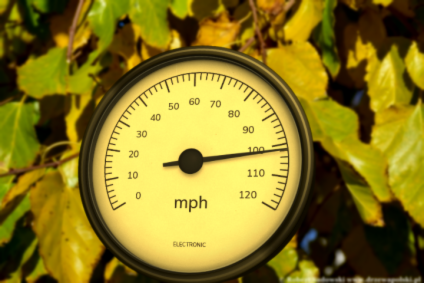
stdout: 102
